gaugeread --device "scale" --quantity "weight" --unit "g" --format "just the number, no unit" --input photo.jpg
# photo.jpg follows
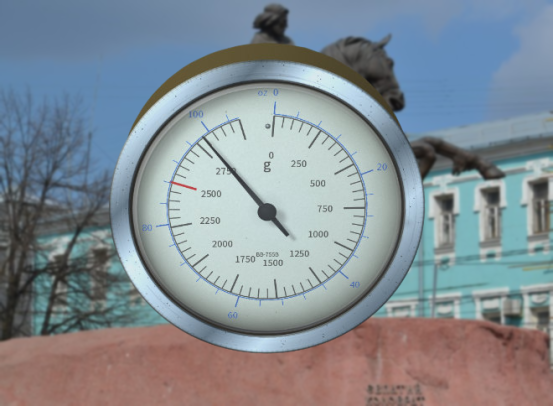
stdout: 2800
